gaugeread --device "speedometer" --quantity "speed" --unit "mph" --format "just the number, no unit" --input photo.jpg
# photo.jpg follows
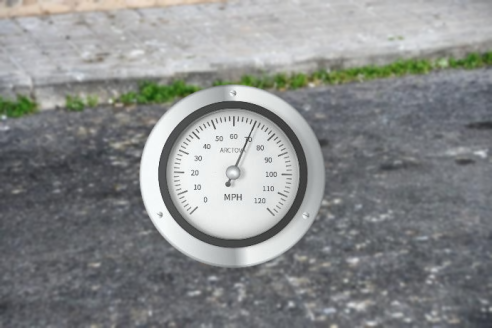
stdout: 70
